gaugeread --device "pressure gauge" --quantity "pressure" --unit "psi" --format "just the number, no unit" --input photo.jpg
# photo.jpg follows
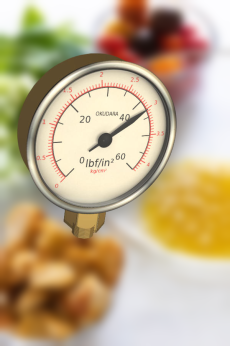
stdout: 42.5
